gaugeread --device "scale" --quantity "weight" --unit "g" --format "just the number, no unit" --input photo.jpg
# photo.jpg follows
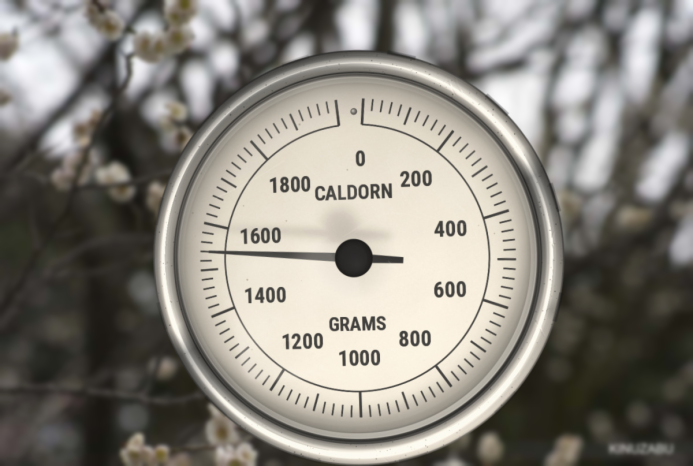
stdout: 1540
